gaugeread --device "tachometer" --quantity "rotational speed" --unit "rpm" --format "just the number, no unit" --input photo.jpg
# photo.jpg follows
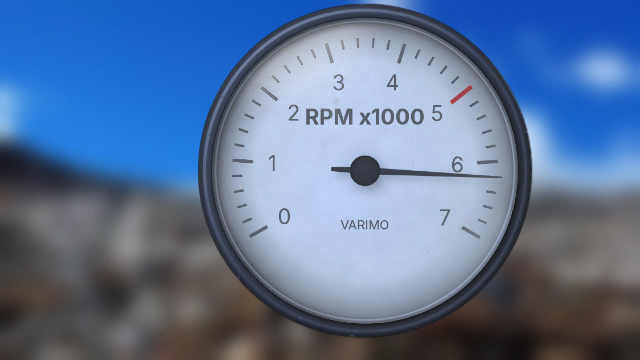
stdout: 6200
